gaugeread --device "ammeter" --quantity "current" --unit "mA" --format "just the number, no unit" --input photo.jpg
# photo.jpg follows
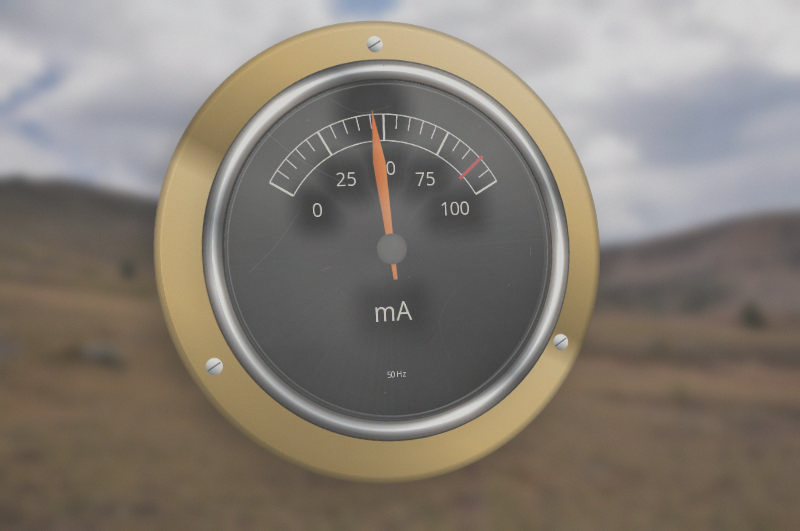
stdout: 45
